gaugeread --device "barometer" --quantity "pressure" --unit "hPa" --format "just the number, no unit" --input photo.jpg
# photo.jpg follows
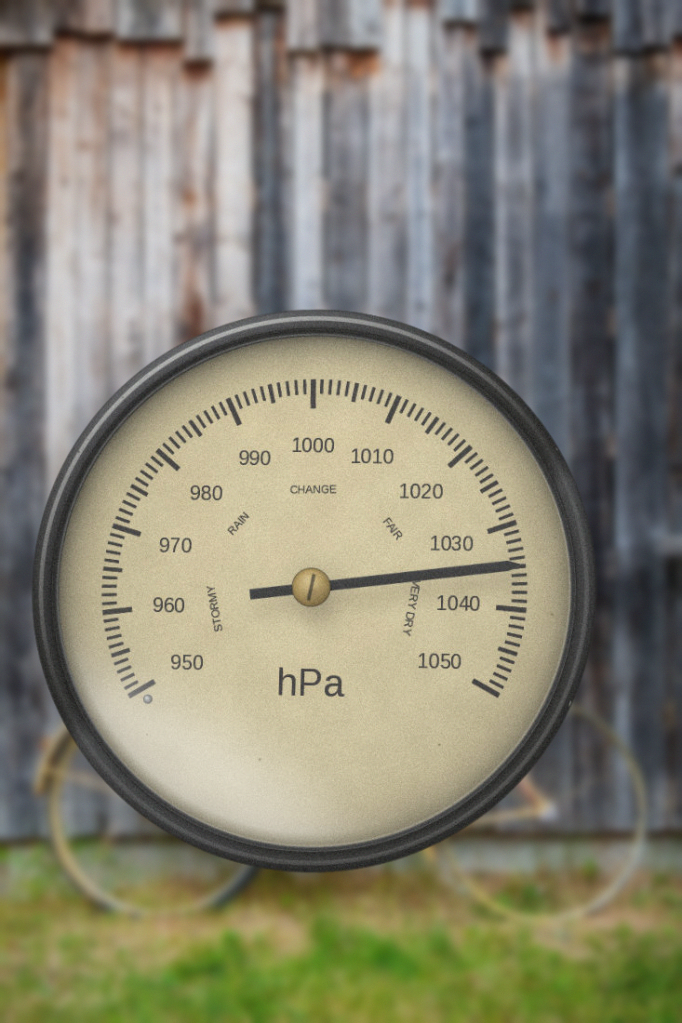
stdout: 1035
